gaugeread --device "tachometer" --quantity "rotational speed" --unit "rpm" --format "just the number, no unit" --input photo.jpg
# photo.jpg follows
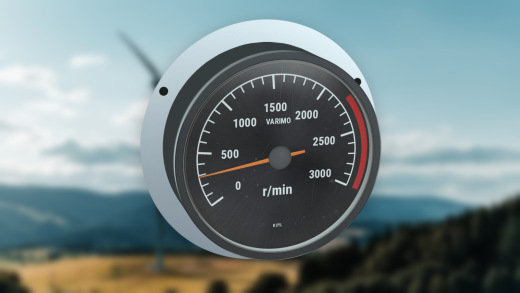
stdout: 300
